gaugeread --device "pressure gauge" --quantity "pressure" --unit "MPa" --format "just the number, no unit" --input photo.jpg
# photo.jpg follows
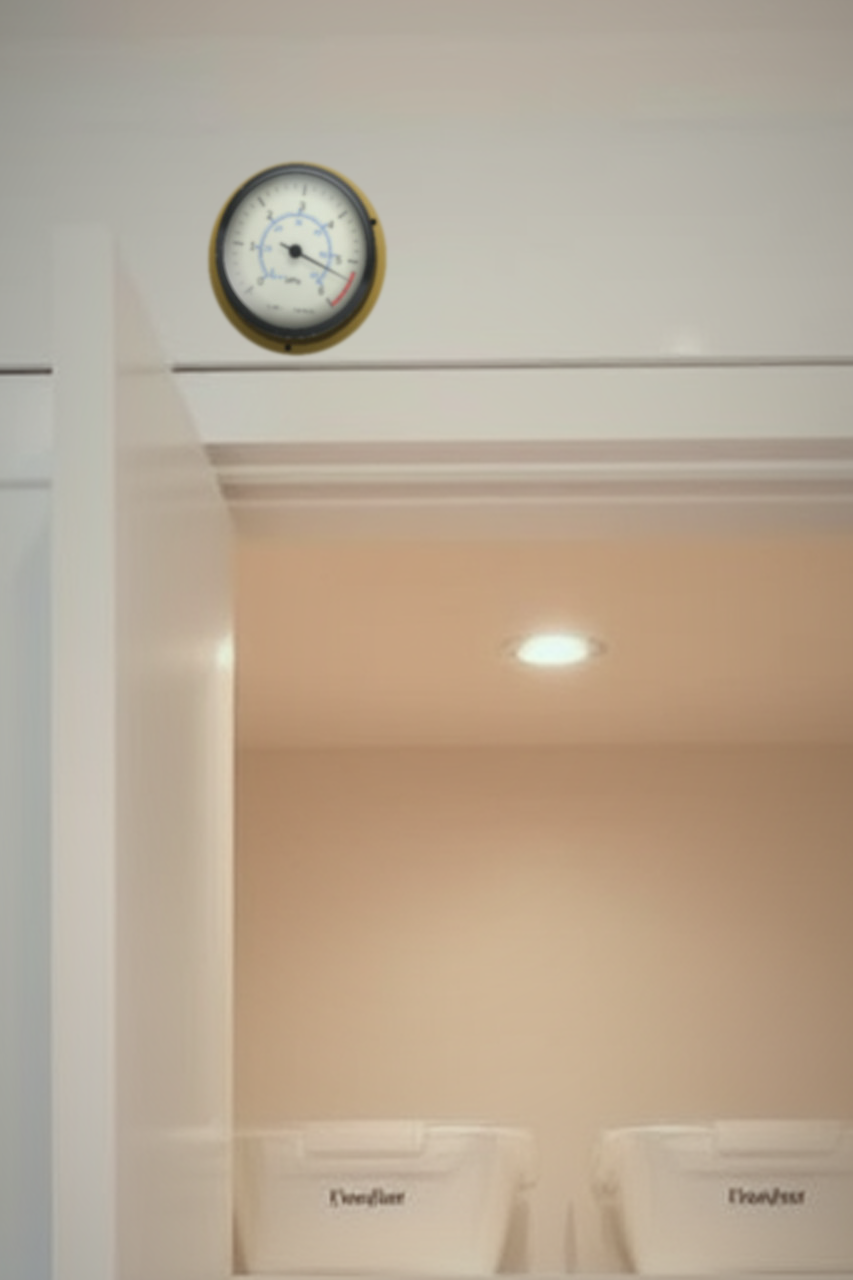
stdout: 5.4
